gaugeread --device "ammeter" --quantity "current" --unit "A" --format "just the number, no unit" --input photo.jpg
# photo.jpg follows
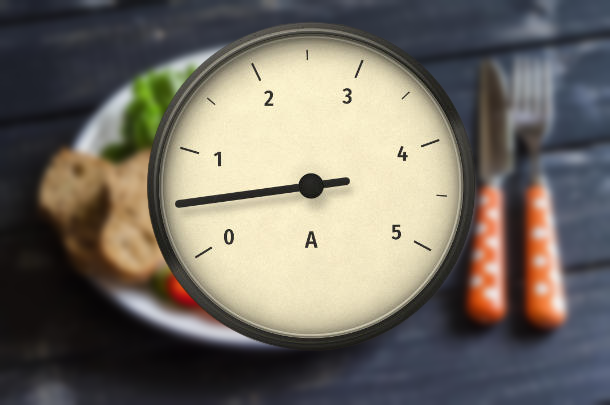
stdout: 0.5
